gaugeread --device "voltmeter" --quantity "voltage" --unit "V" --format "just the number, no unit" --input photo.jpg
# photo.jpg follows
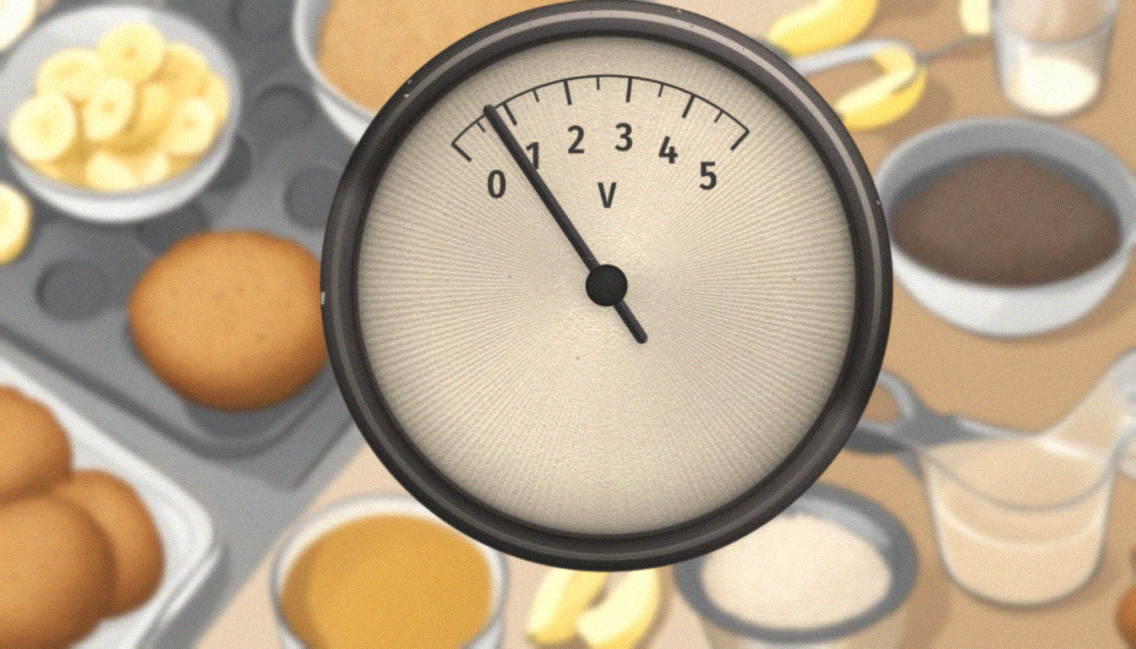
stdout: 0.75
